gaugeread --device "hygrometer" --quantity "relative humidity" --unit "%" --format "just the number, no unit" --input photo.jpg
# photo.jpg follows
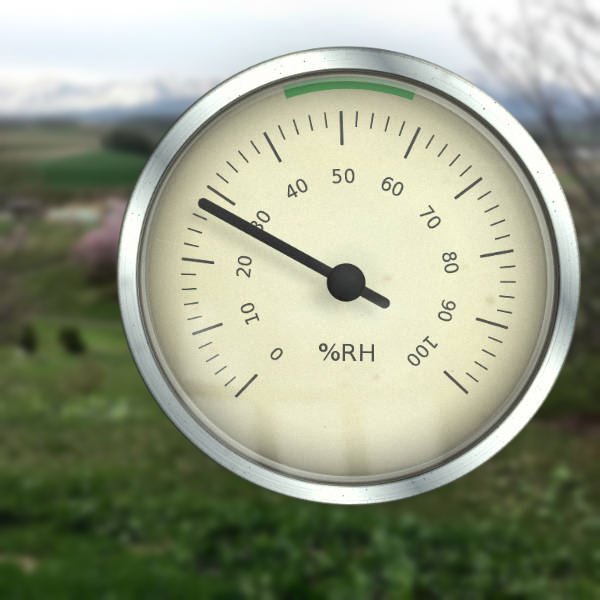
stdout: 28
